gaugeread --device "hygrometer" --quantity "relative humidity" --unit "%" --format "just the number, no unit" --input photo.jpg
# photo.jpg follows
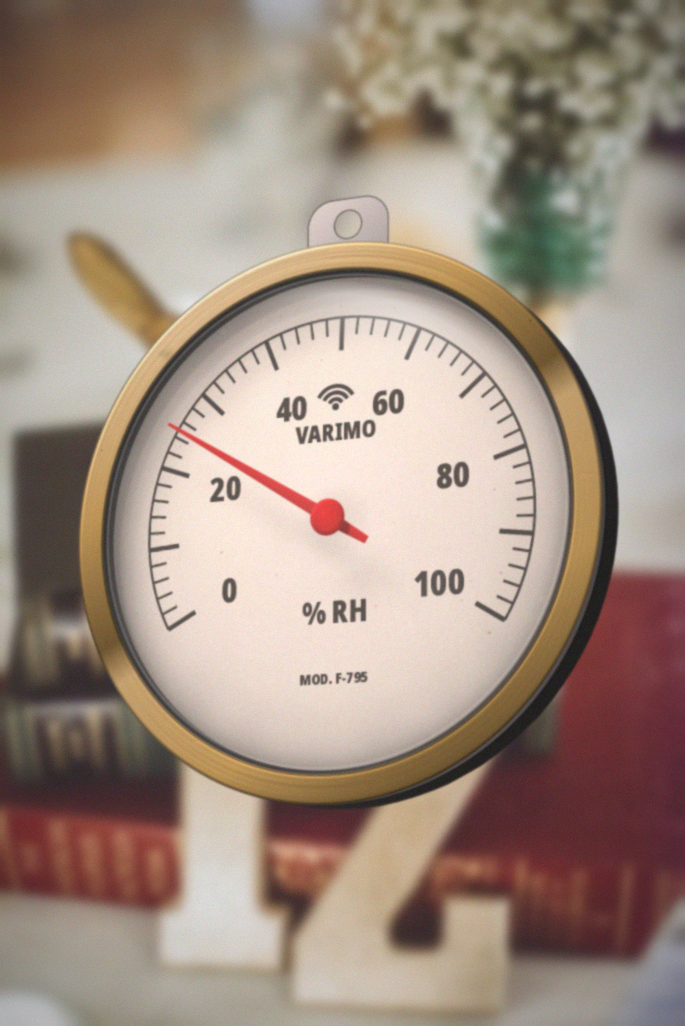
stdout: 25
